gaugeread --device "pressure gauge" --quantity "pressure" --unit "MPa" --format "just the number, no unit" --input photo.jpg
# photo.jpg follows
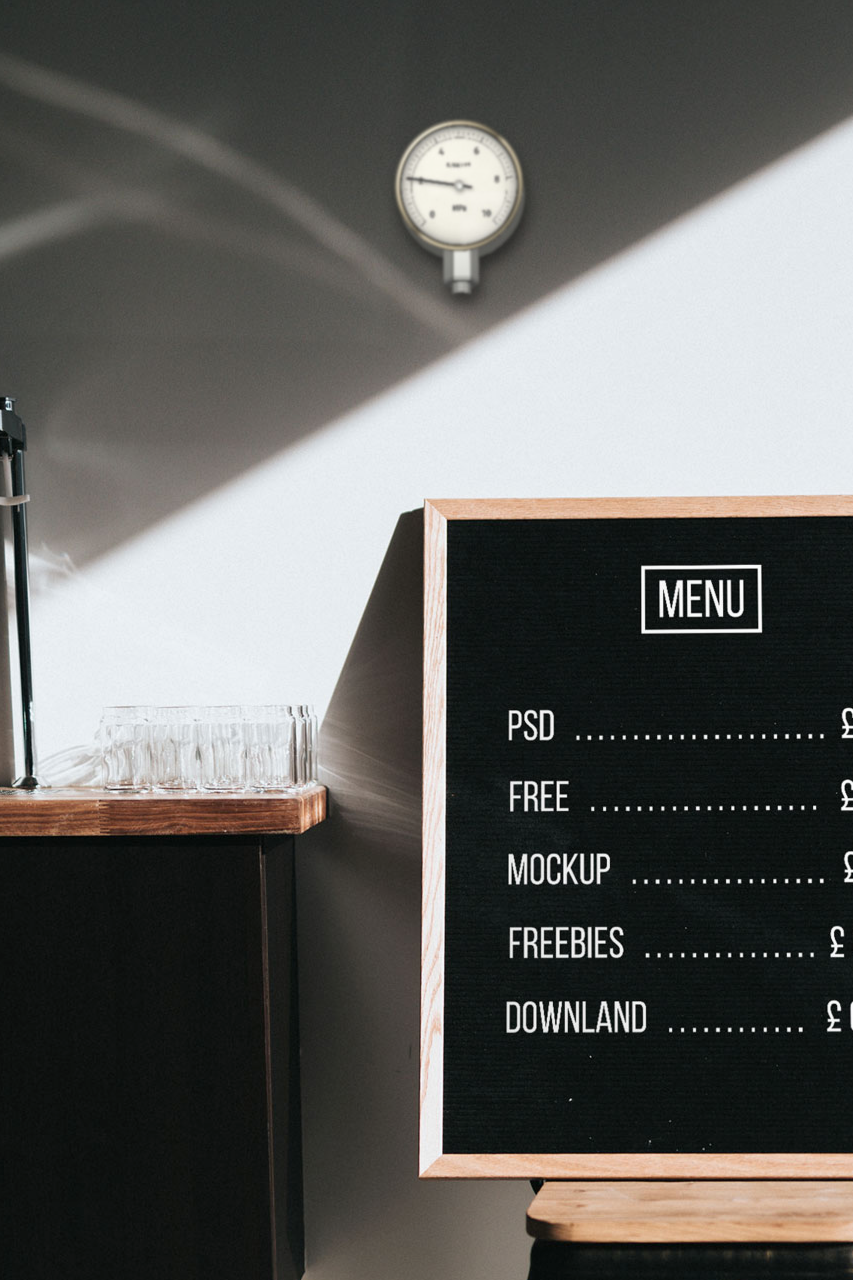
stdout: 2
